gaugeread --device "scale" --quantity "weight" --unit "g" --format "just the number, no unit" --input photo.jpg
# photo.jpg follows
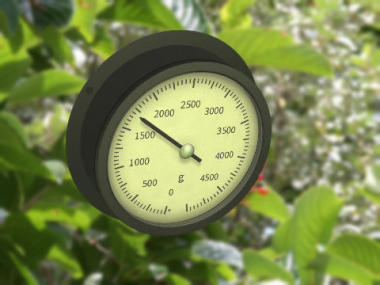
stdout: 1700
